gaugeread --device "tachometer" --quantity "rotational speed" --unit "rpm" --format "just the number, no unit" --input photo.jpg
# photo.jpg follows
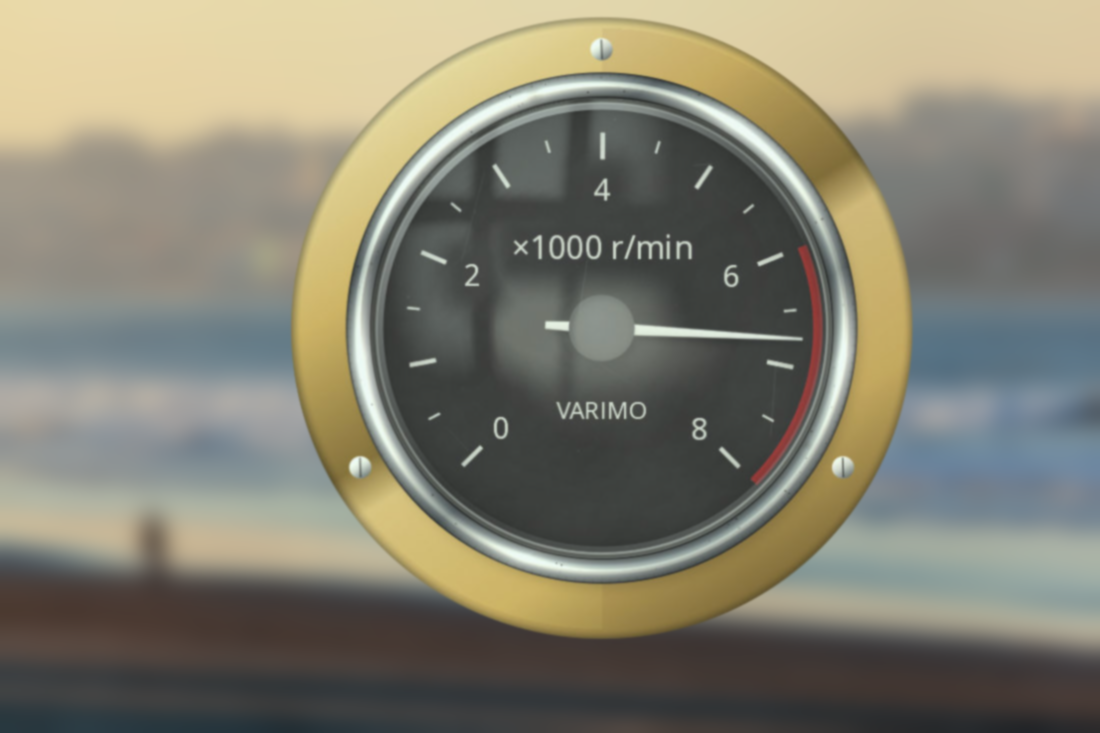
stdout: 6750
